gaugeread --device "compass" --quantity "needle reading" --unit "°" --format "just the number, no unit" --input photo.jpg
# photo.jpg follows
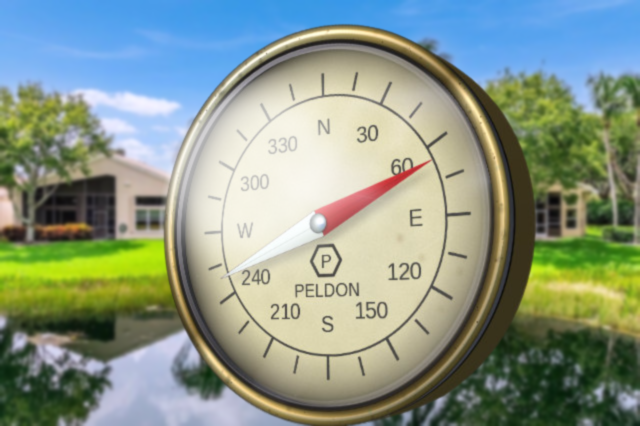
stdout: 67.5
